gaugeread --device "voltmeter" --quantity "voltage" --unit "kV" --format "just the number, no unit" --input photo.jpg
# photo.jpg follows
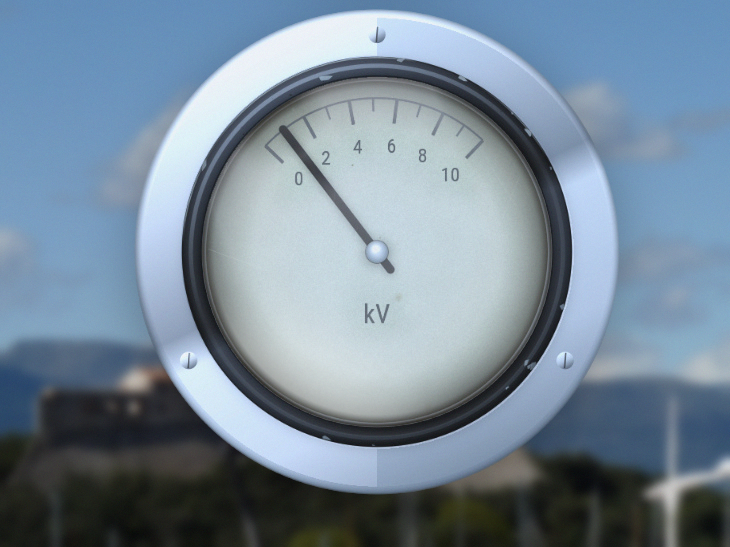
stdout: 1
